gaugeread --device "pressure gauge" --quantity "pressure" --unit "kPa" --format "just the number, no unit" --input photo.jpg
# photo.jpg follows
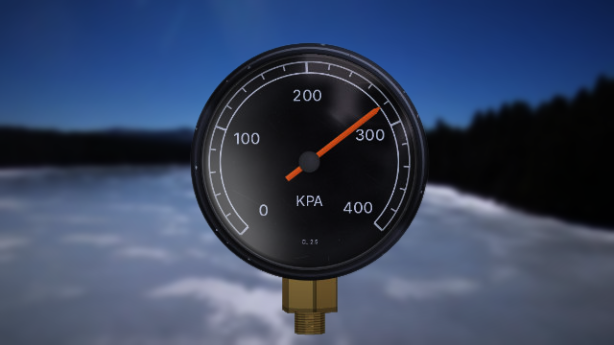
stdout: 280
